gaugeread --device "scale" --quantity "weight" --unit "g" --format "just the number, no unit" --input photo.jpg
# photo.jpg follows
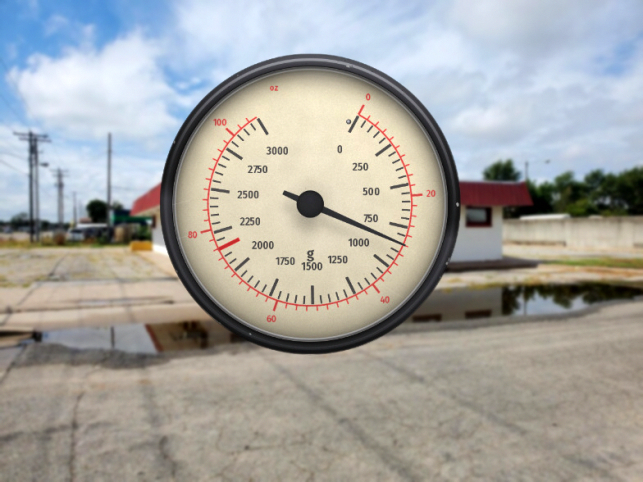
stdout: 850
